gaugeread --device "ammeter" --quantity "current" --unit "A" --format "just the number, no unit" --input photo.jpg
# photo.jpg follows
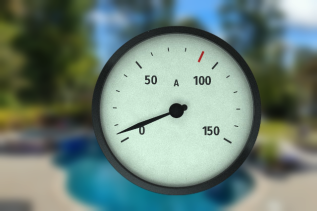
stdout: 5
